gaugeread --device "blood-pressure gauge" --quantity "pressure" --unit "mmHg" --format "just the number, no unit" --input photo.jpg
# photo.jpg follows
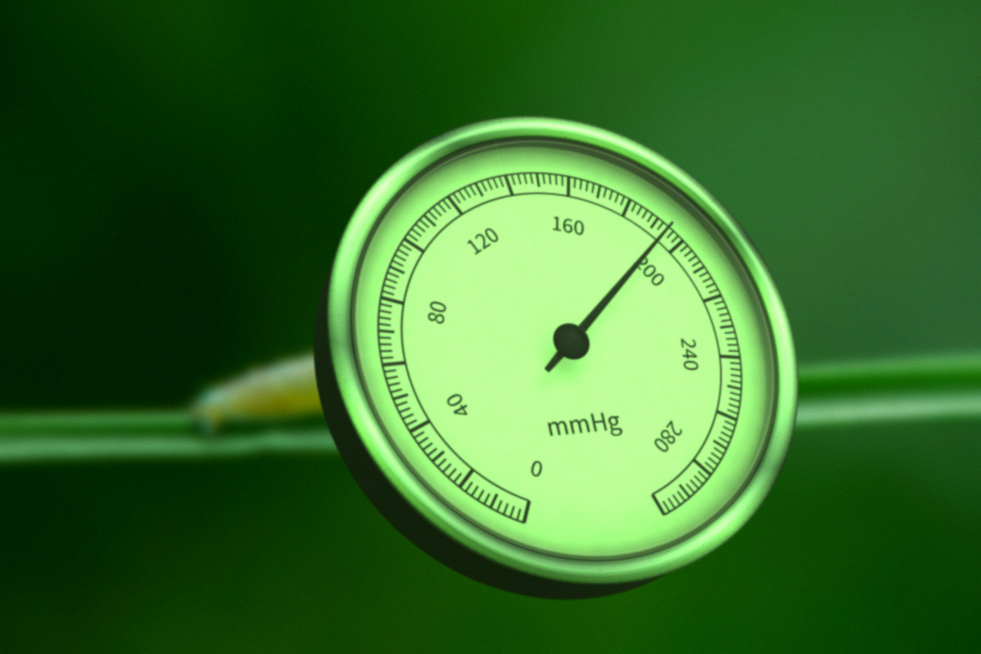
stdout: 194
